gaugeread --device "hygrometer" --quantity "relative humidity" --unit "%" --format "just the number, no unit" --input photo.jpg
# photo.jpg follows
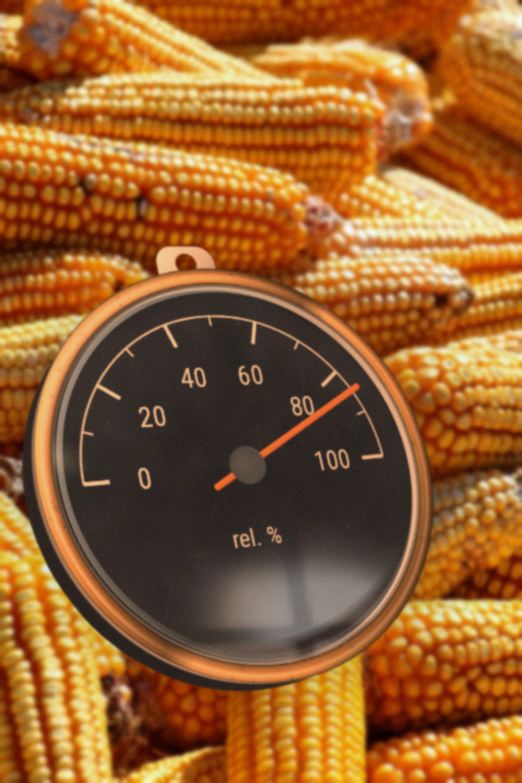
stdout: 85
